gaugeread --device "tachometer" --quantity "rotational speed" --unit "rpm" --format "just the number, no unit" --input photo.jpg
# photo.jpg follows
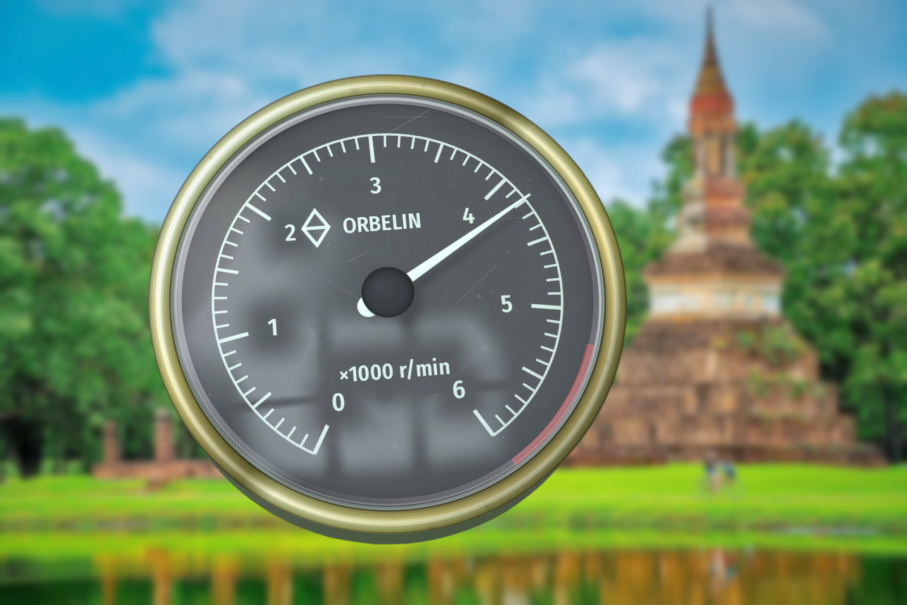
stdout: 4200
